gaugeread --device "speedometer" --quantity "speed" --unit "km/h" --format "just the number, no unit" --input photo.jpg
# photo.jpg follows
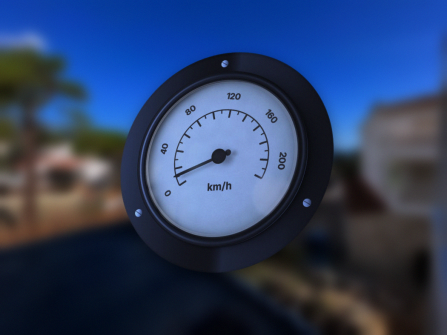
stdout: 10
